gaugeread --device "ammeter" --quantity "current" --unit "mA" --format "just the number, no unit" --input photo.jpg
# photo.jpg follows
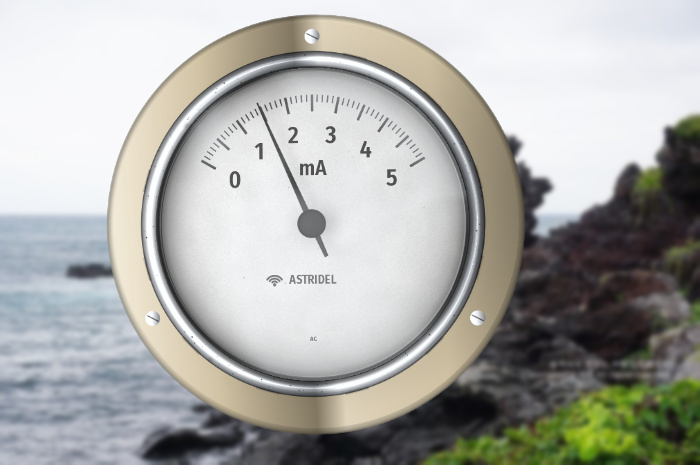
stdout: 1.5
